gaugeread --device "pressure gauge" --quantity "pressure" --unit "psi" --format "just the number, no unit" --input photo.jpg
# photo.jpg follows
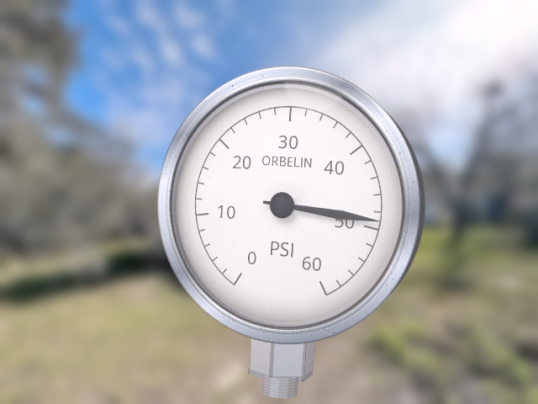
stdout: 49
